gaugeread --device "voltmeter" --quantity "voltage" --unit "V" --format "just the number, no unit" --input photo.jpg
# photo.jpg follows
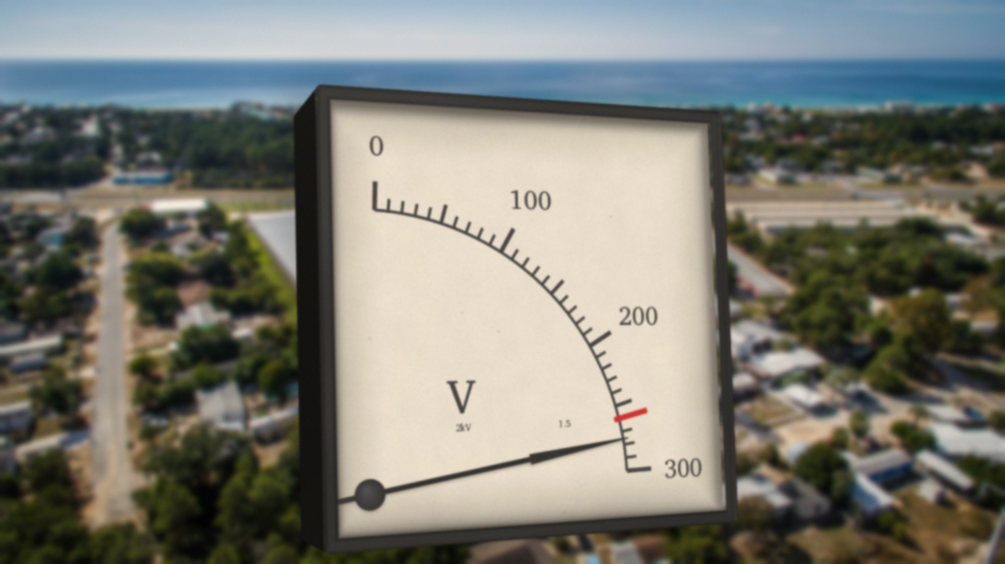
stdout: 275
